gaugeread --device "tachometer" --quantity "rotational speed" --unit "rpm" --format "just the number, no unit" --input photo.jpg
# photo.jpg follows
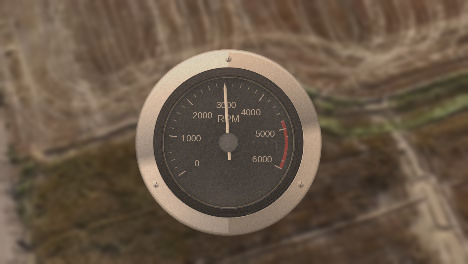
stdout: 3000
